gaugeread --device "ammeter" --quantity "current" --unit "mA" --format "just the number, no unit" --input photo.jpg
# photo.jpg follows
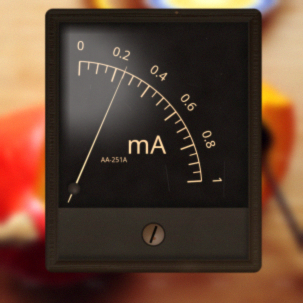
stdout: 0.25
